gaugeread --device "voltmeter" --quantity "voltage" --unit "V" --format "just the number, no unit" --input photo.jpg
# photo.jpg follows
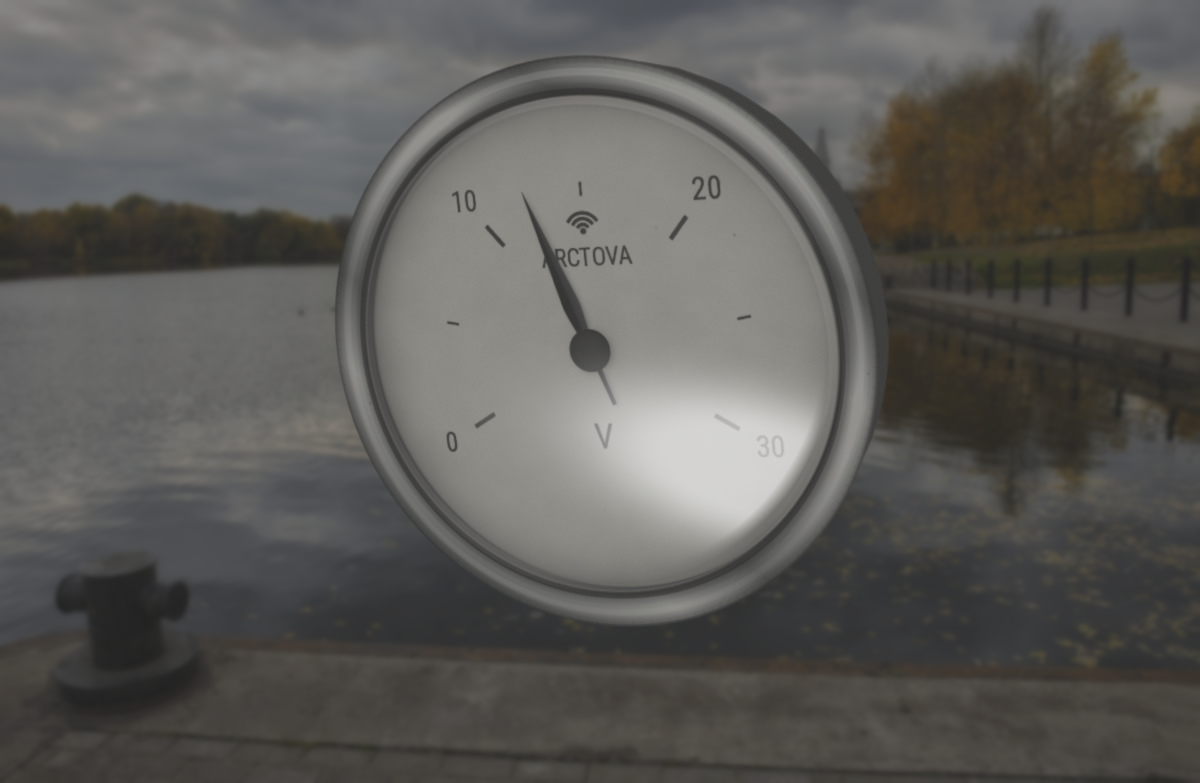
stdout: 12.5
